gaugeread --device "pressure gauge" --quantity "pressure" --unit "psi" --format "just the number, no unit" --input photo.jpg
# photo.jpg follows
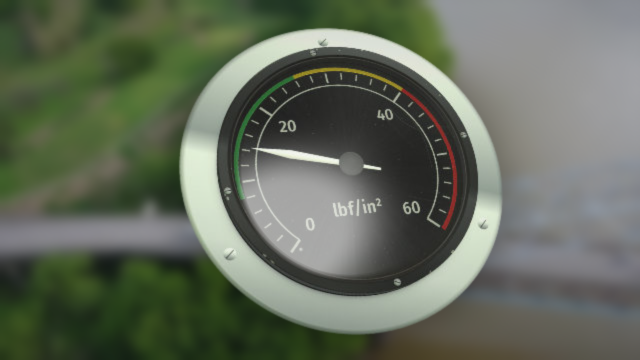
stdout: 14
